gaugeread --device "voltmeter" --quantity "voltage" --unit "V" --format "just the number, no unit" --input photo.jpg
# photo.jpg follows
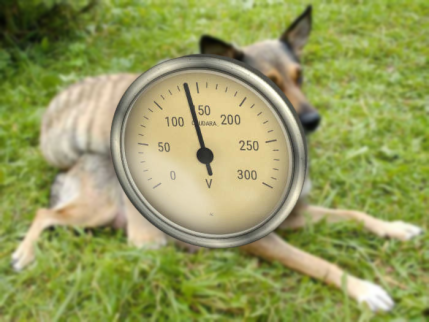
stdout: 140
